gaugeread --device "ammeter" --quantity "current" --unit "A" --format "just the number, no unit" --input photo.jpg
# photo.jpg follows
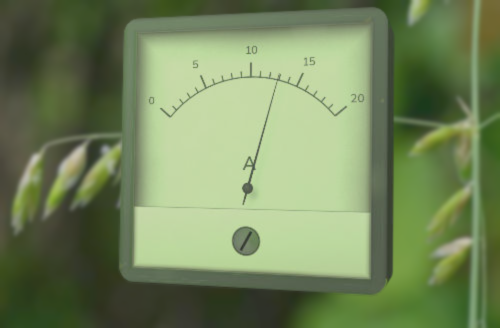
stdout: 13
